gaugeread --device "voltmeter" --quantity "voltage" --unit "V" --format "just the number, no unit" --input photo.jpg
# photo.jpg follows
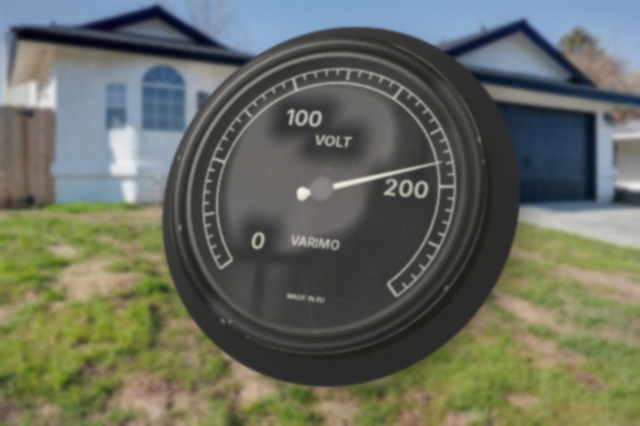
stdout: 190
